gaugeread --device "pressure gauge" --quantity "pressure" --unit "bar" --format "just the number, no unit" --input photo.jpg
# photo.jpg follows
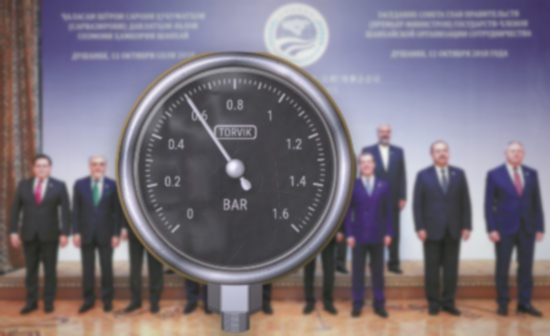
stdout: 0.6
